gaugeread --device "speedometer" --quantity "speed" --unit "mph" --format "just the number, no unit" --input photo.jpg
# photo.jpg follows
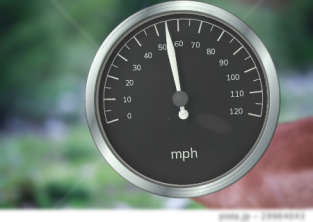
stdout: 55
